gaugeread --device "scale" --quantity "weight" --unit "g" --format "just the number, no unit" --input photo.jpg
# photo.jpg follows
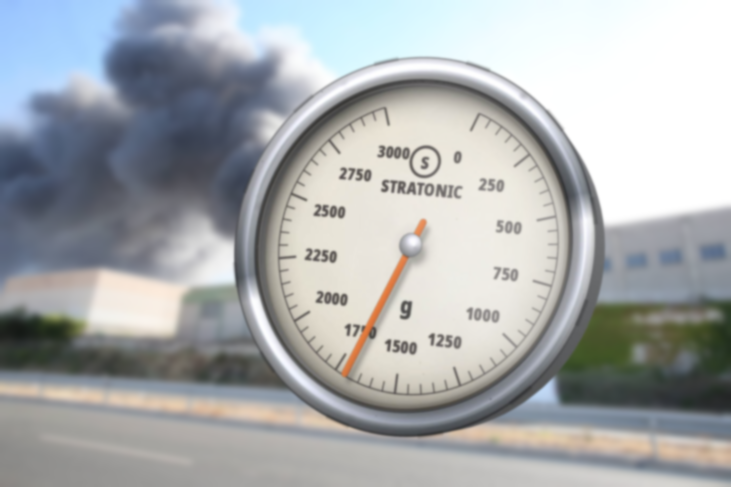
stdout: 1700
